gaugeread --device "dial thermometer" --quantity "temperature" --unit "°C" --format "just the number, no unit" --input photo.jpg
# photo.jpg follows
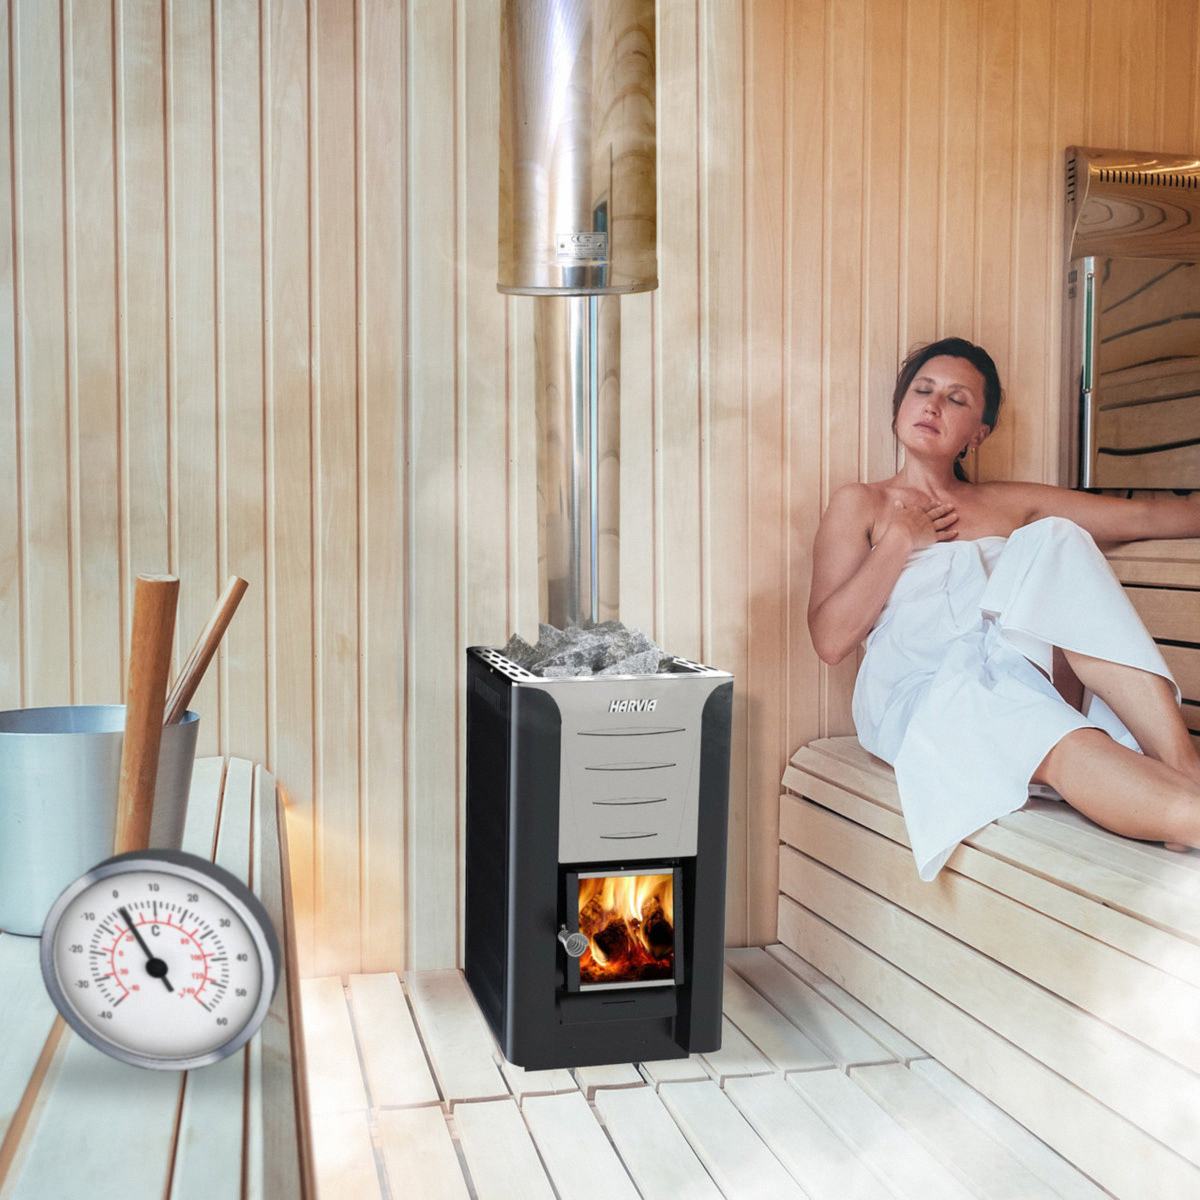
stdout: 0
